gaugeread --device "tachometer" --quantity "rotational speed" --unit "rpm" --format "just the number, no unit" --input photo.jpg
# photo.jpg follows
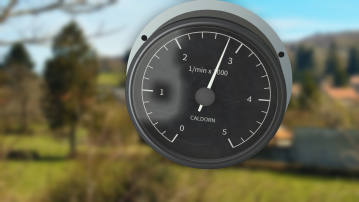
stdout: 2800
